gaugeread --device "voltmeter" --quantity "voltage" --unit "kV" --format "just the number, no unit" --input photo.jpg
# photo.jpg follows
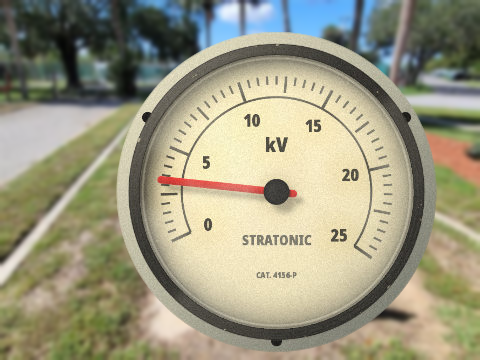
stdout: 3.25
